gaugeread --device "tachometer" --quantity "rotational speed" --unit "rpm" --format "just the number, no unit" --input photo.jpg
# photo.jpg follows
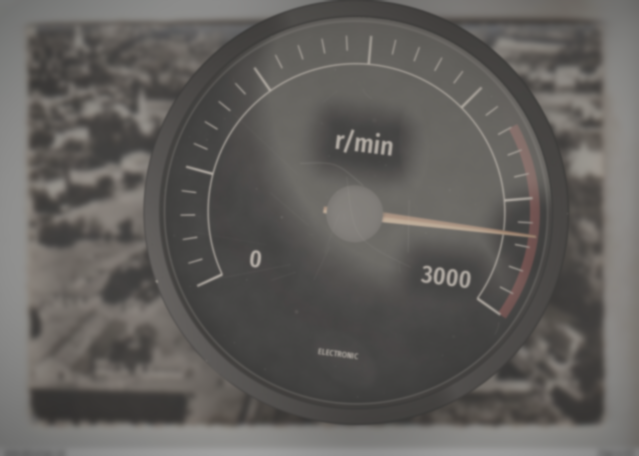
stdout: 2650
